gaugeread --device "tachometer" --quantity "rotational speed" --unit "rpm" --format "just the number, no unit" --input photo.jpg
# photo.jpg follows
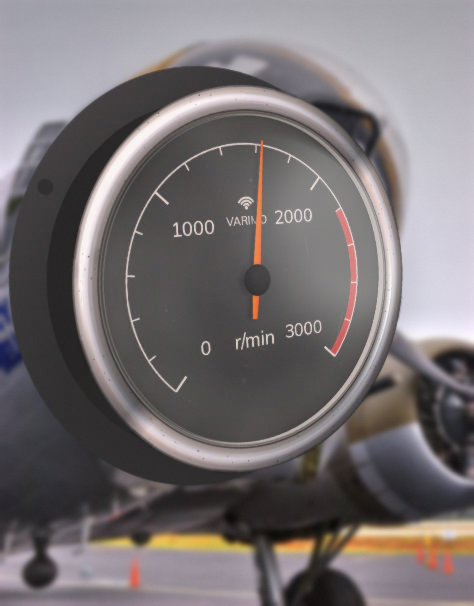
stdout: 1600
